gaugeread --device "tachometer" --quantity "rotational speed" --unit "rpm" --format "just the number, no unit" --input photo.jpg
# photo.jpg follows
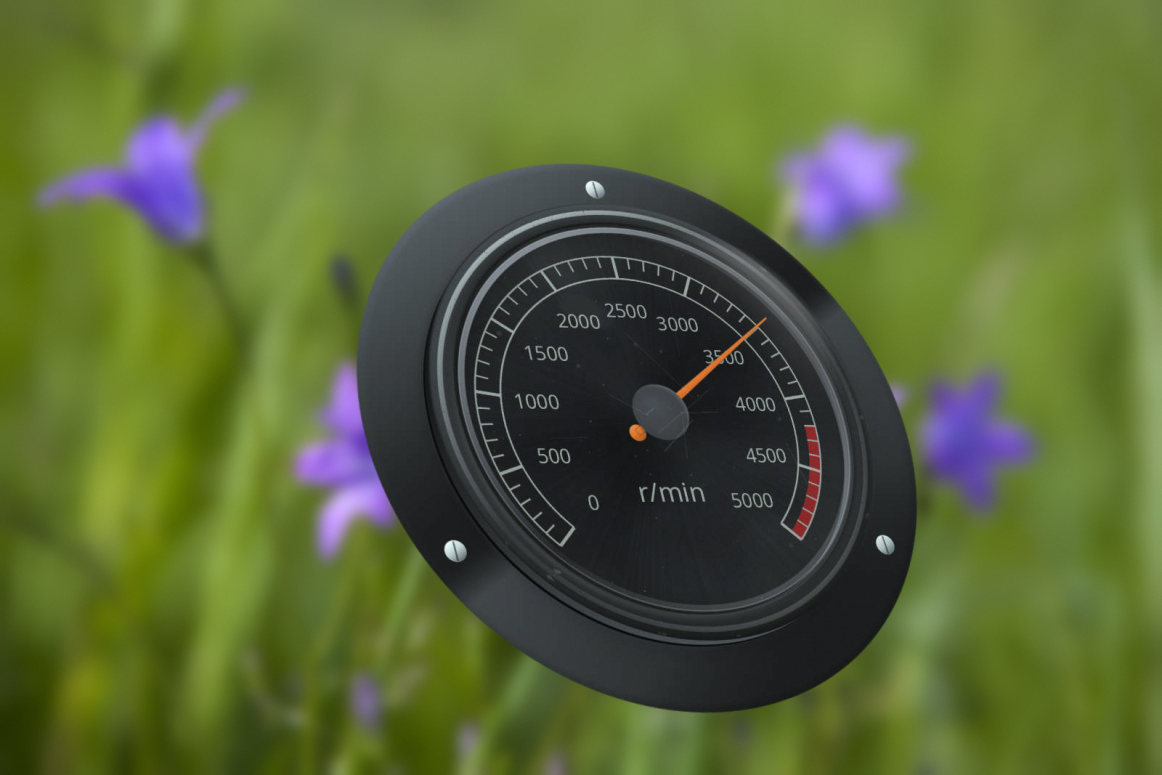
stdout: 3500
